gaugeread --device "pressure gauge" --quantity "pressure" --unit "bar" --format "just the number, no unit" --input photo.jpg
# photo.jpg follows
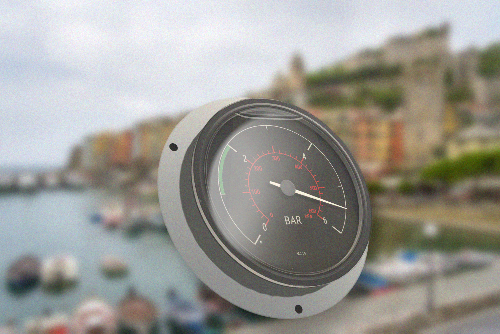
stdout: 5.5
